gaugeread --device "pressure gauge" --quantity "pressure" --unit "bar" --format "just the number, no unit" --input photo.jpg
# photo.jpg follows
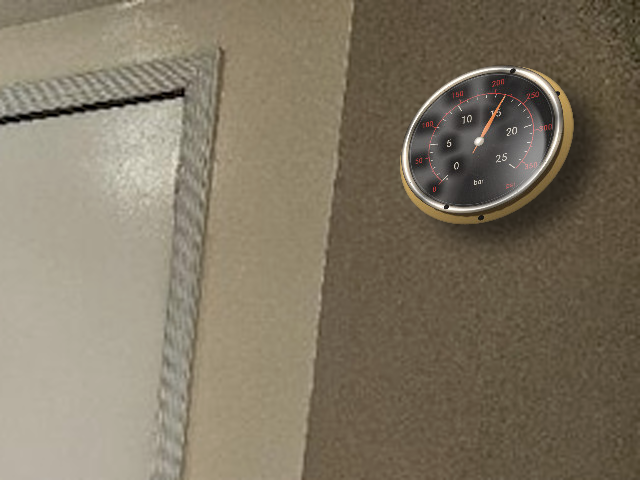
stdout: 15
